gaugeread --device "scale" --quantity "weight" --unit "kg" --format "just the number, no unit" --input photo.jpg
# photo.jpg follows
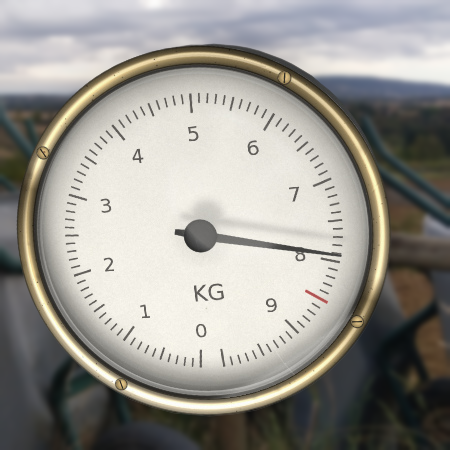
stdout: 7.9
